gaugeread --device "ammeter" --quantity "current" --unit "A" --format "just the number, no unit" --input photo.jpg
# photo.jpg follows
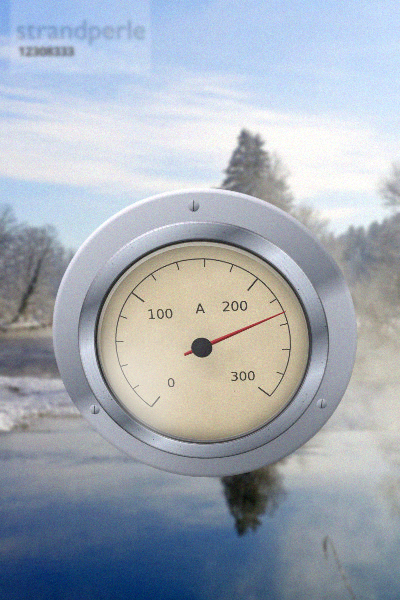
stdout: 230
